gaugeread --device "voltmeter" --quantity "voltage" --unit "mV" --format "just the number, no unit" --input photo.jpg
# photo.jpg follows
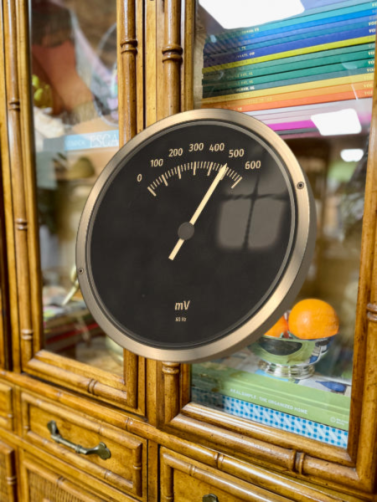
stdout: 500
